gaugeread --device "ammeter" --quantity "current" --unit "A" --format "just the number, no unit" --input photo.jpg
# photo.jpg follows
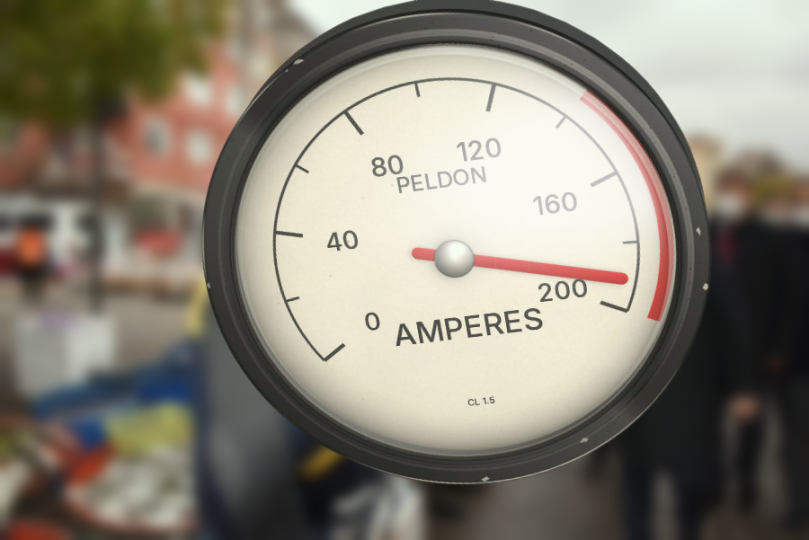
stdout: 190
